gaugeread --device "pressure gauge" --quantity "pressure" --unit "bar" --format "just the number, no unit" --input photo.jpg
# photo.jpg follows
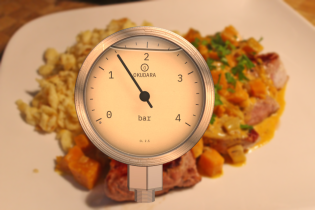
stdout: 1.4
